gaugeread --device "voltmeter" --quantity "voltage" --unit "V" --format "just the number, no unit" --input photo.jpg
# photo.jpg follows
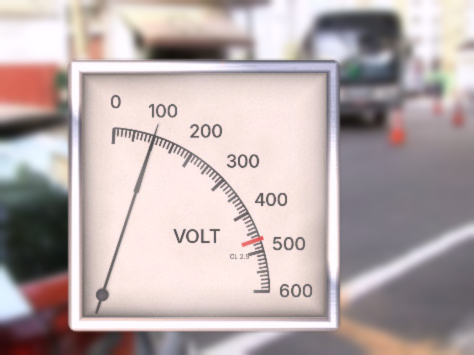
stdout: 100
